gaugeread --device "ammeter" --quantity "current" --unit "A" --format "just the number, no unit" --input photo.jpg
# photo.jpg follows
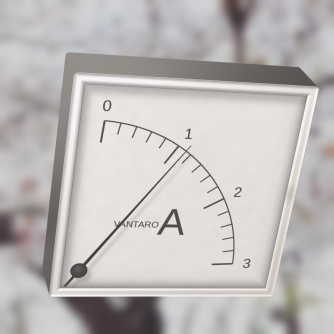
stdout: 1.1
